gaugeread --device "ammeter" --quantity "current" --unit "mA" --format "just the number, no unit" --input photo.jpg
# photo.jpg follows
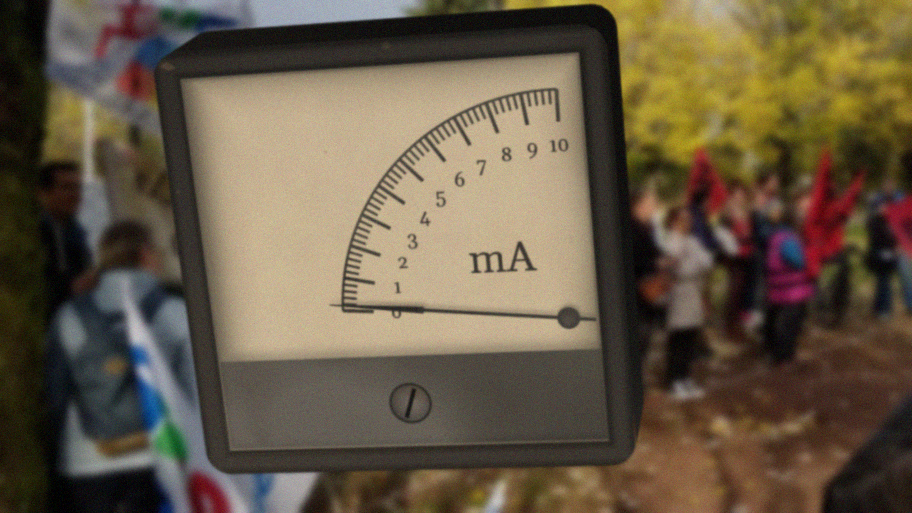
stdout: 0.2
